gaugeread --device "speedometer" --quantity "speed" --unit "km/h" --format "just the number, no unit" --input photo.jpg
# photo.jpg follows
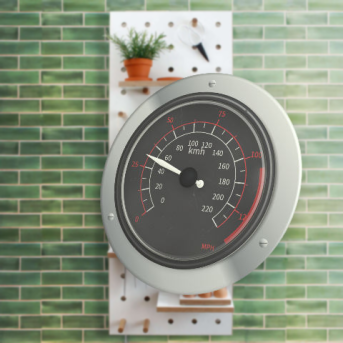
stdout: 50
